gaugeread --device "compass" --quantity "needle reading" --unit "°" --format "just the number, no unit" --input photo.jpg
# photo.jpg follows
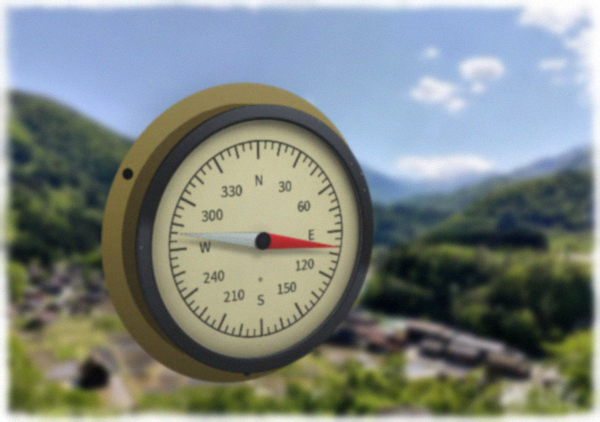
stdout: 100
